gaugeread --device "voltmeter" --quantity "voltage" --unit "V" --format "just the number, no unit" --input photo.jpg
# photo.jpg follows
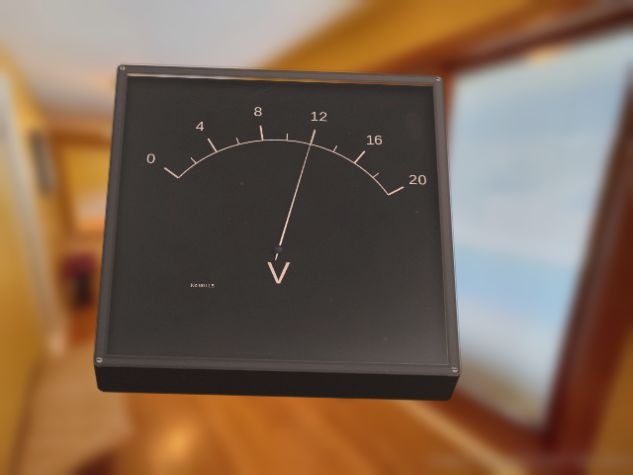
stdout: 12
